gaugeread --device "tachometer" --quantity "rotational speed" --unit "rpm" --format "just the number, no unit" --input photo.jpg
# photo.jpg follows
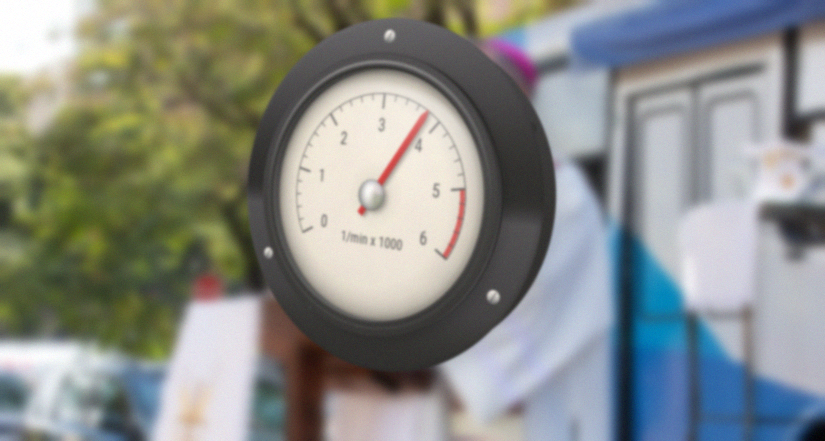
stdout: 3800
